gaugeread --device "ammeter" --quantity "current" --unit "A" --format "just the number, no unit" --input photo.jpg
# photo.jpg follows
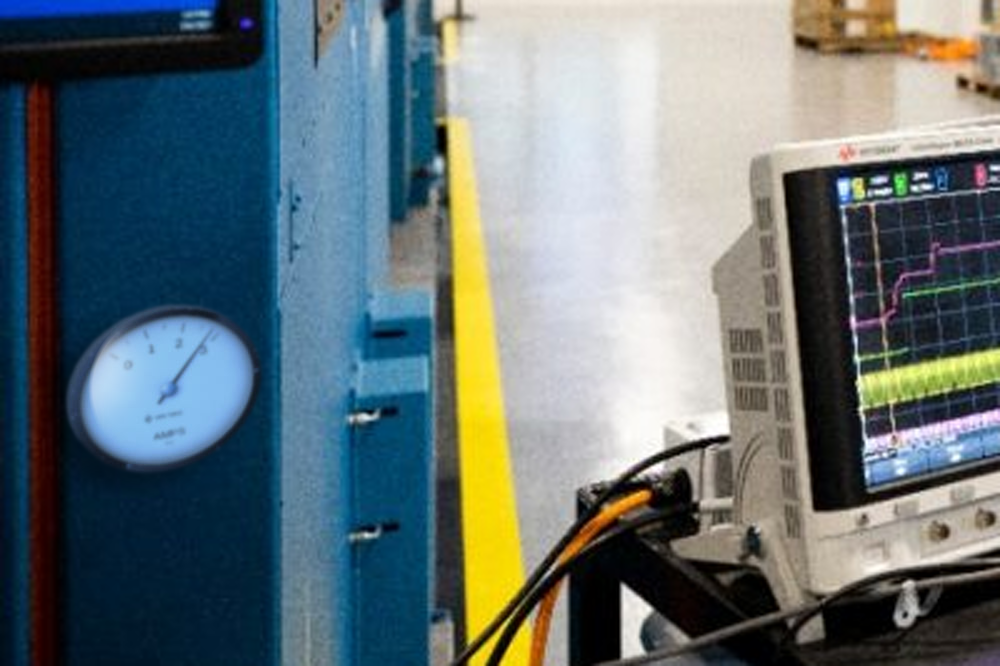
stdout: 2.75
